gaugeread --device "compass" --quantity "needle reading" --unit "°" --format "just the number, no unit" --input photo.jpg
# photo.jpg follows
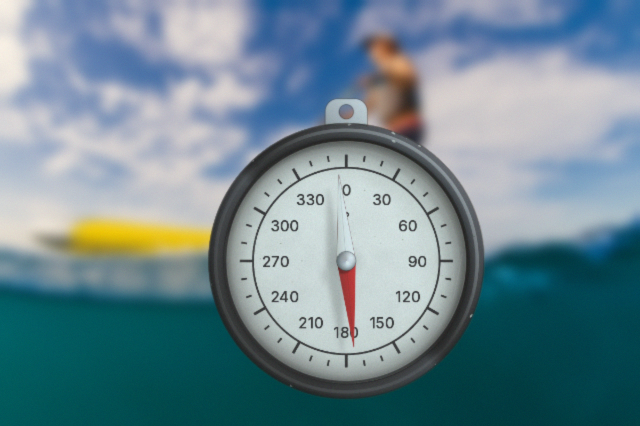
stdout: 175
